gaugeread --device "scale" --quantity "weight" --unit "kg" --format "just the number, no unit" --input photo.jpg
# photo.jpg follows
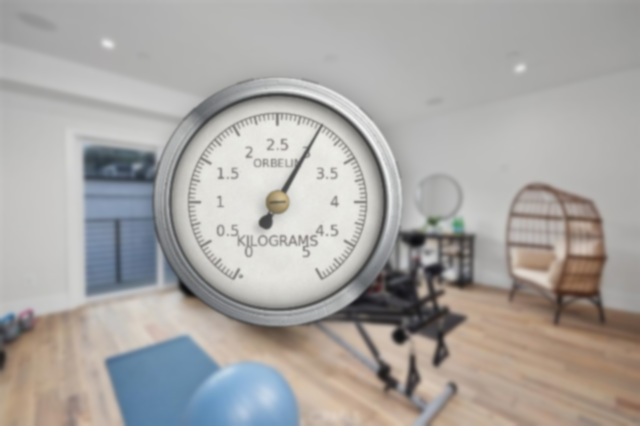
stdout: 3
